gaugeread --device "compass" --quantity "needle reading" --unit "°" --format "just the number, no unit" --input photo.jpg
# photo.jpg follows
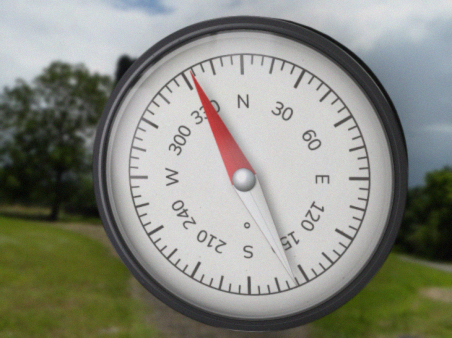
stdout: 335
